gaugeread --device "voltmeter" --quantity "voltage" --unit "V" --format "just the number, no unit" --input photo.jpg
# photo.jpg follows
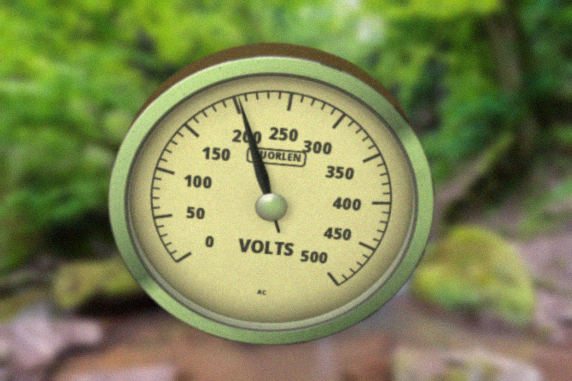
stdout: 205
